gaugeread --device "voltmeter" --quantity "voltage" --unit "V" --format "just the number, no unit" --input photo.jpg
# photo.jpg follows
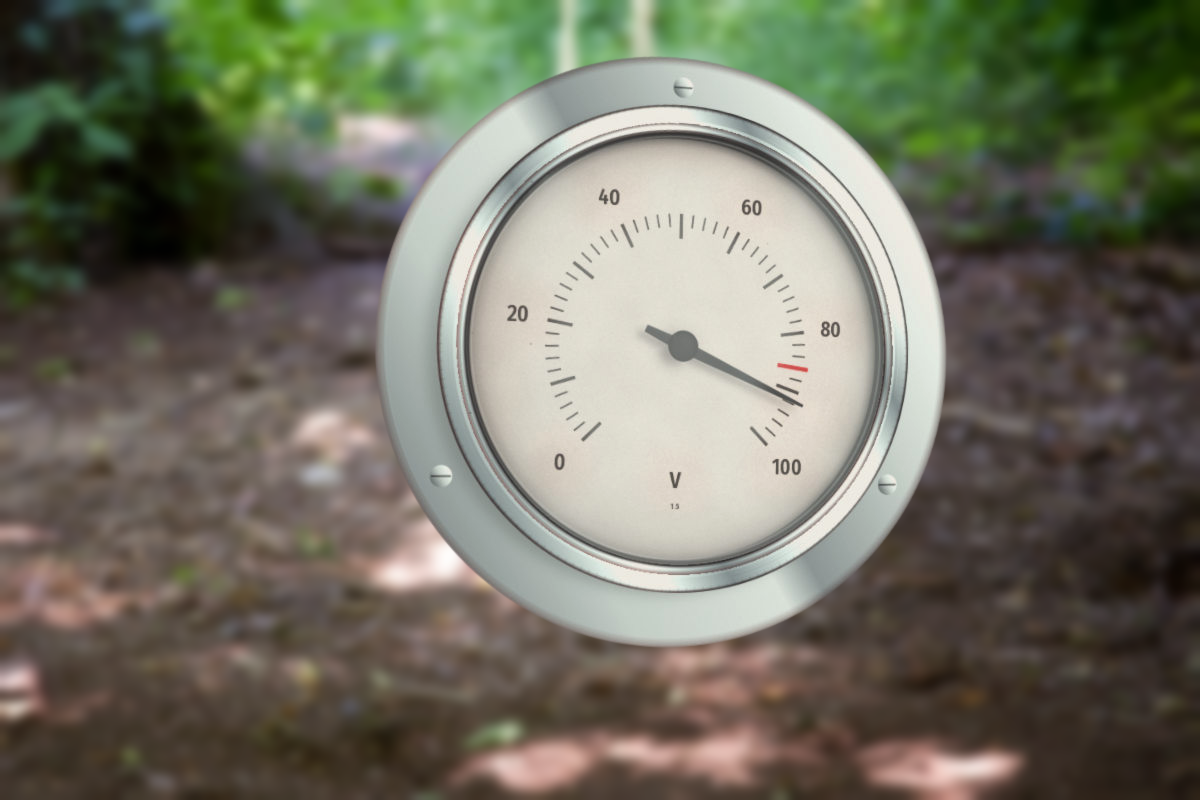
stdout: 92
